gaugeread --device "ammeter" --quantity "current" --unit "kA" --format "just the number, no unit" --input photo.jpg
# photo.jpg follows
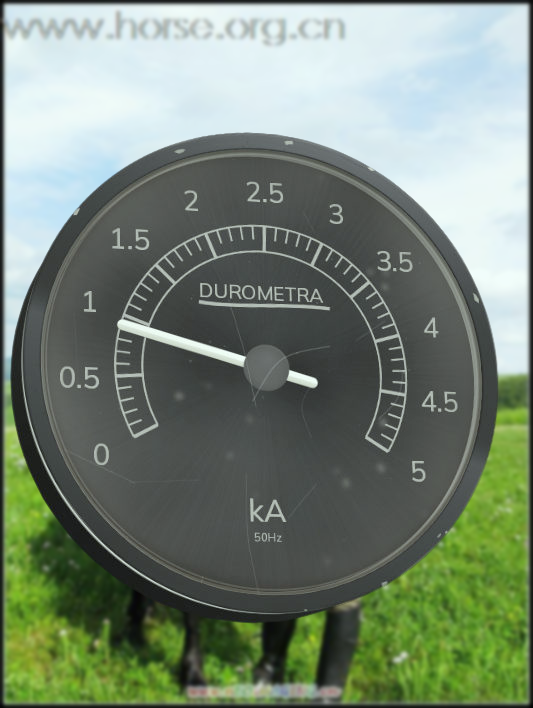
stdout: 0.9
